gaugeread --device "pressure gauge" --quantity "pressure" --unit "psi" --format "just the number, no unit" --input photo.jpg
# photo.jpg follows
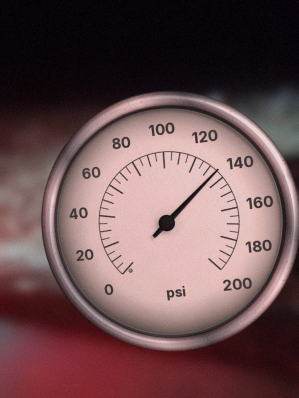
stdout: 135
